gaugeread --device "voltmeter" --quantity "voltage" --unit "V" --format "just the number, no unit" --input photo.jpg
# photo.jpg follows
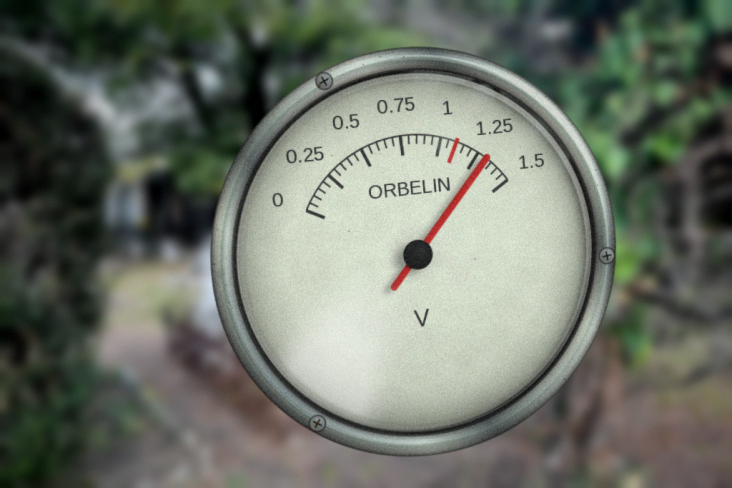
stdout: 1.3
